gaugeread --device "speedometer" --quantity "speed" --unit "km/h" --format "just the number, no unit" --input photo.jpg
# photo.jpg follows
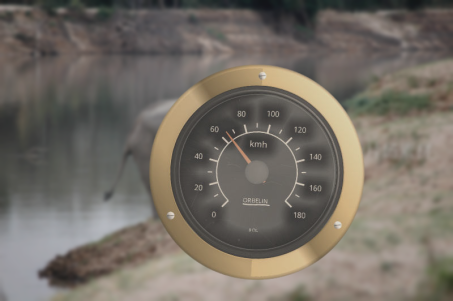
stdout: 65
